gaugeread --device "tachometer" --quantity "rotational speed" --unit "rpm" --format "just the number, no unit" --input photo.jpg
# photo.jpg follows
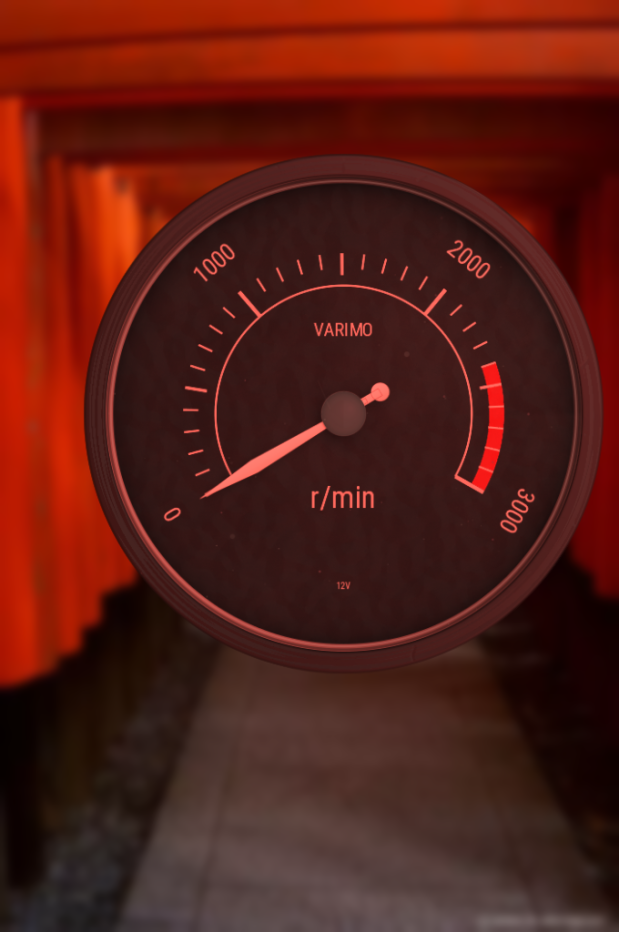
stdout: 0
